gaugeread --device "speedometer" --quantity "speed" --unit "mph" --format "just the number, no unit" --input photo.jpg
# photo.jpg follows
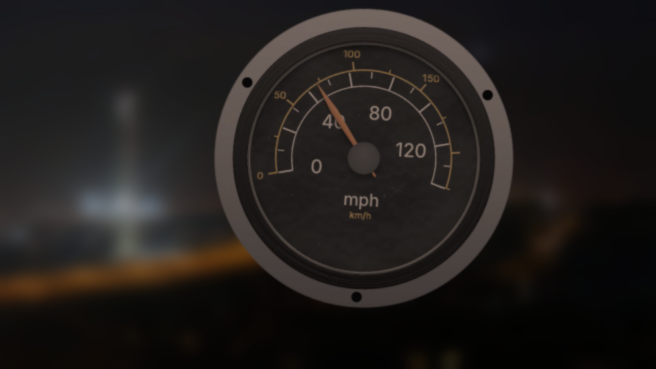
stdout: 45
